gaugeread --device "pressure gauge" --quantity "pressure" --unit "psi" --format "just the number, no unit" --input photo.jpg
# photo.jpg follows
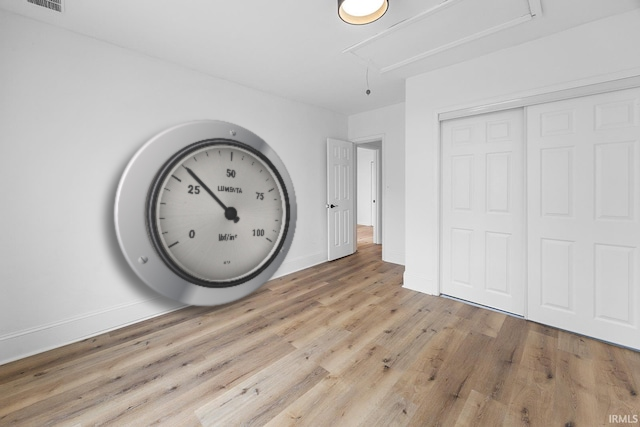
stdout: 30
